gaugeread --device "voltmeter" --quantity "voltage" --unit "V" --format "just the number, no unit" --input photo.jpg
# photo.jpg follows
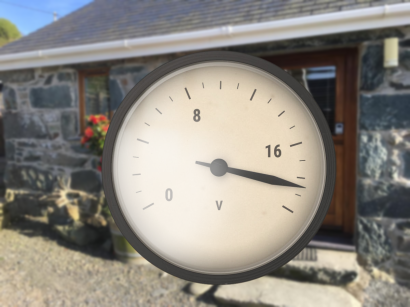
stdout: 18.5
